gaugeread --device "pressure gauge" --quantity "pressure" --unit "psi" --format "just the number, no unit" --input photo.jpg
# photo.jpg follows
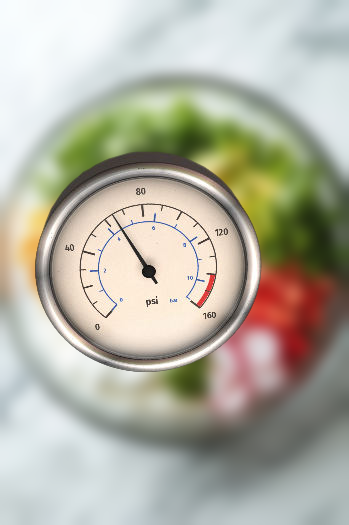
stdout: 65
